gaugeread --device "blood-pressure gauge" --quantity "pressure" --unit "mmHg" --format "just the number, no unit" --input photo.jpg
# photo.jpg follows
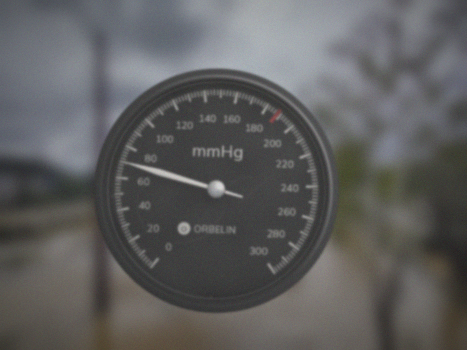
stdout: 70
